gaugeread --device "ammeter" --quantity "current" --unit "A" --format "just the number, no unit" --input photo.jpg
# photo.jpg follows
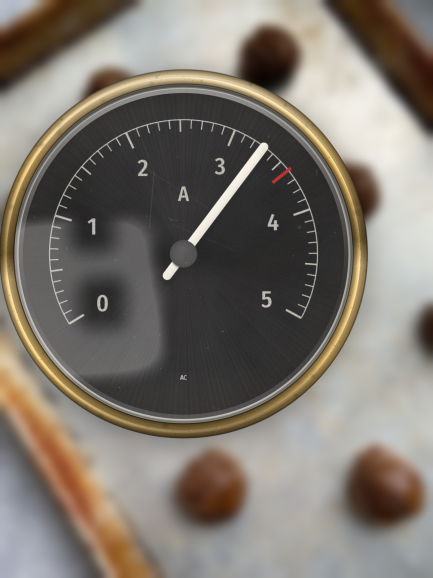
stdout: 3.3
